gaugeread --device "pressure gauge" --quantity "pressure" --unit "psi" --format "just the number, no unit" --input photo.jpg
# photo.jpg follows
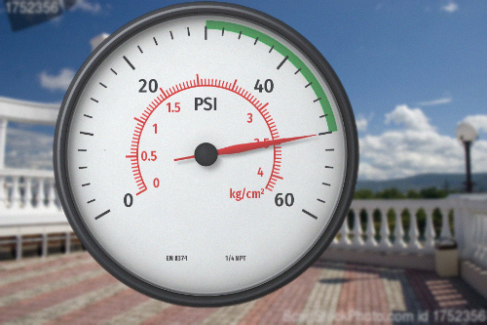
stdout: 50
